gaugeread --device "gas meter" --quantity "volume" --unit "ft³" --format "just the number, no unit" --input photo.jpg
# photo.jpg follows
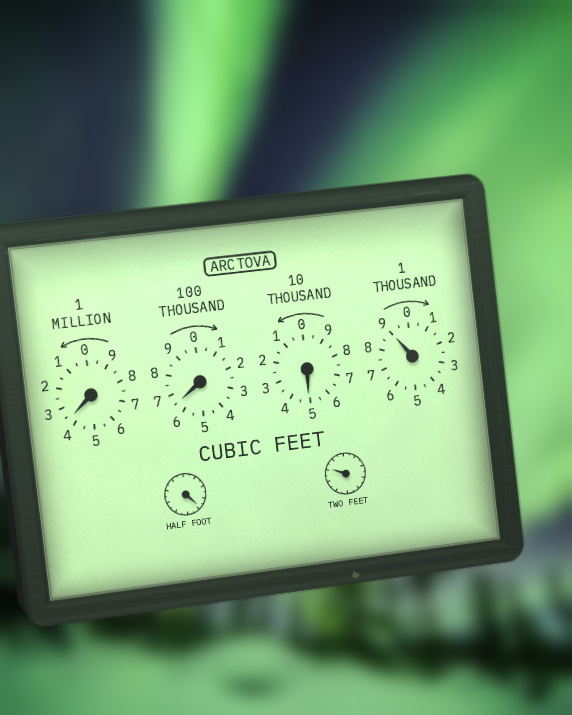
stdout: 364900
